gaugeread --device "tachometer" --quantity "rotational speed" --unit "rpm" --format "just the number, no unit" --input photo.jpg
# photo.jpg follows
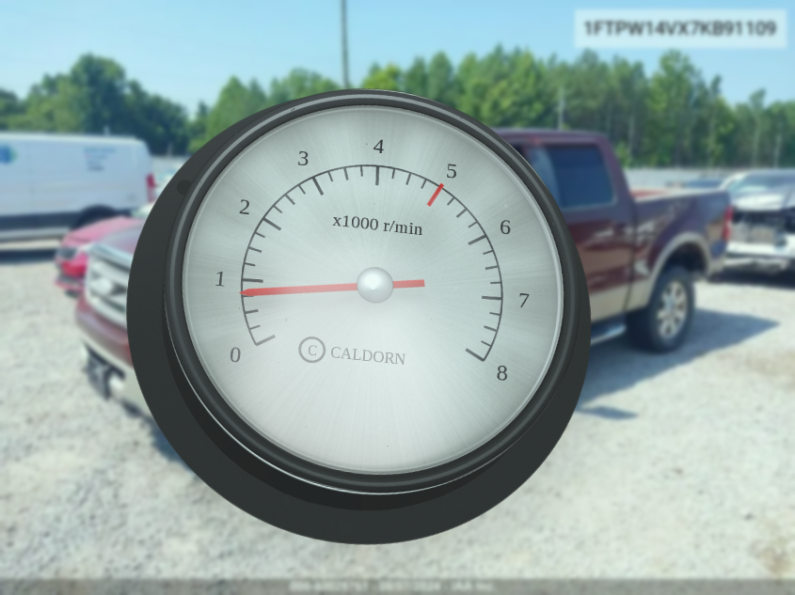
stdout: 750
